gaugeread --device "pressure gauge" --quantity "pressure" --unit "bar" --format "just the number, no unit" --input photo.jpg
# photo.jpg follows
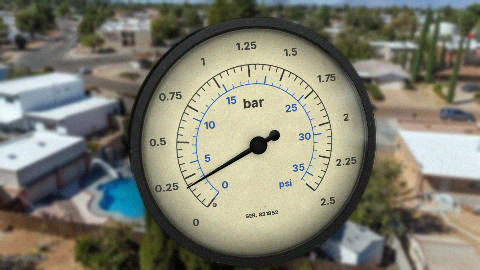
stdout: 0.2
